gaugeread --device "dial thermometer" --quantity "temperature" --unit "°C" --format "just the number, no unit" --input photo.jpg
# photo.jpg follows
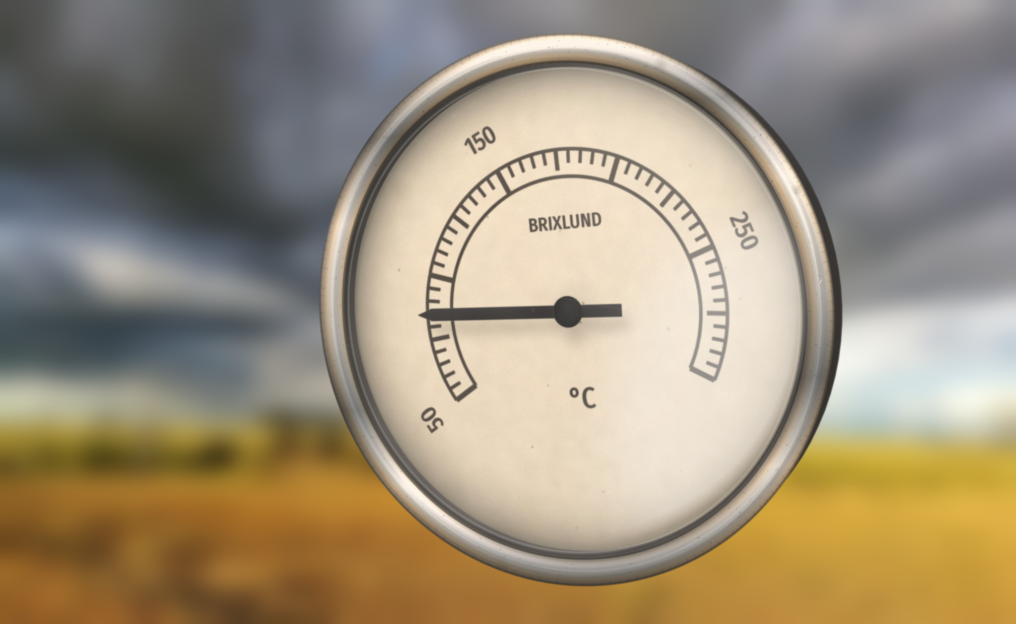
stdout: 85
